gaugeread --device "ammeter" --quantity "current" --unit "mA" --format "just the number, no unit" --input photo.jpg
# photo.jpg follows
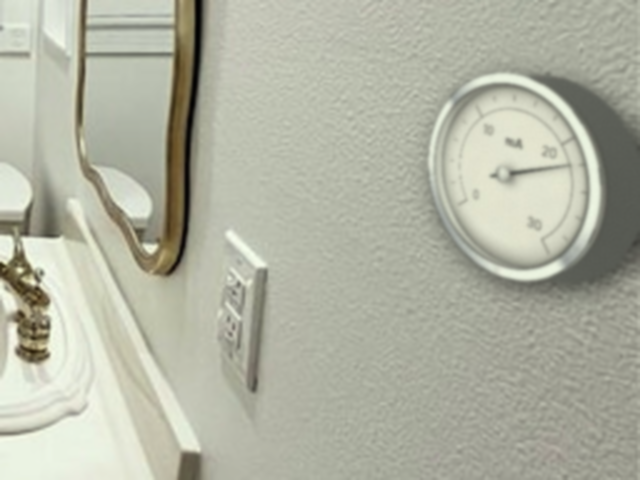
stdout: 22
